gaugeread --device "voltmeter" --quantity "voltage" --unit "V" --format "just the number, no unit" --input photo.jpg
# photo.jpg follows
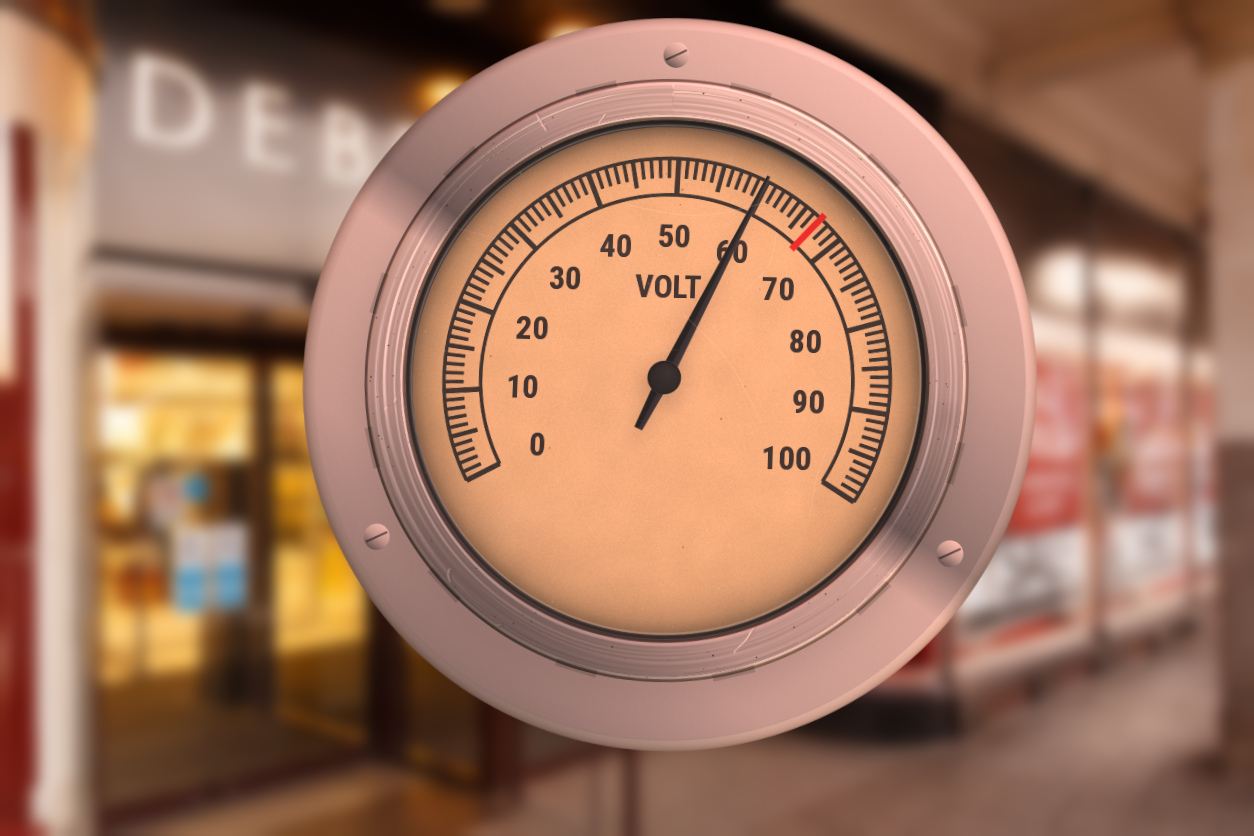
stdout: 60
